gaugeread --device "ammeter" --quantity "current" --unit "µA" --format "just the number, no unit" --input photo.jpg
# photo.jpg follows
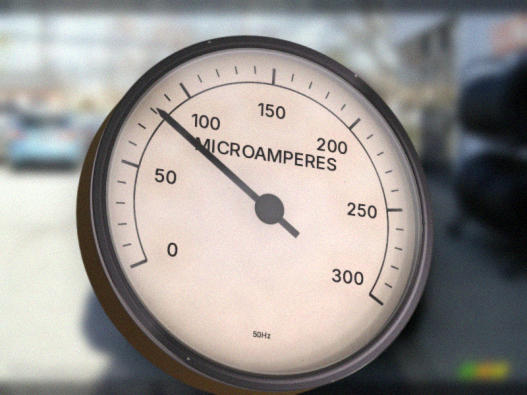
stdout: 80
